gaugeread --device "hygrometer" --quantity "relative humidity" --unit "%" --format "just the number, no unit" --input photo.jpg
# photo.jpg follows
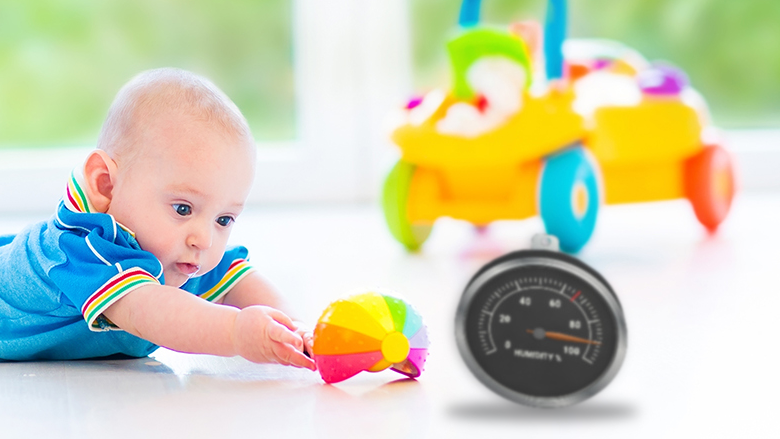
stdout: 90
